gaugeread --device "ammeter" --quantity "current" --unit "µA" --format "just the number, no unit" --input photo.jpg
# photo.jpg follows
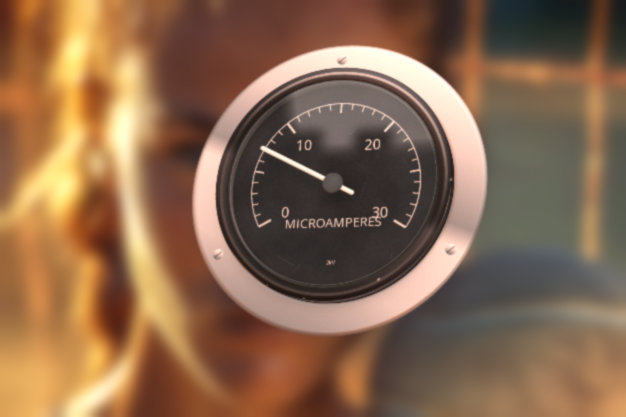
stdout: 7
